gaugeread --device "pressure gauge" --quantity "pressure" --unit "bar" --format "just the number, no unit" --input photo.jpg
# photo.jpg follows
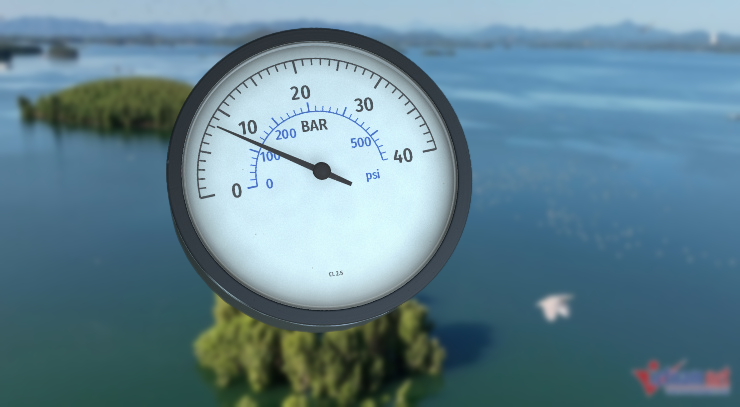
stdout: 8
